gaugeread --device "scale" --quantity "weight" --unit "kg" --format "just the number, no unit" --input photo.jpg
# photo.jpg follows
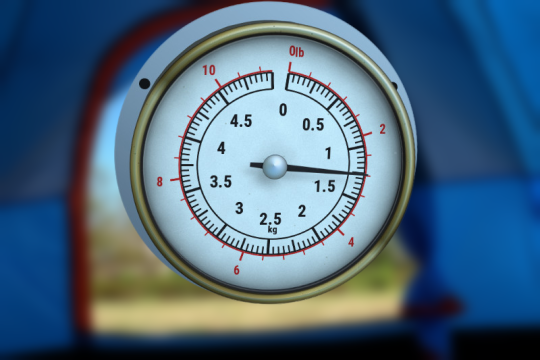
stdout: 1.25
